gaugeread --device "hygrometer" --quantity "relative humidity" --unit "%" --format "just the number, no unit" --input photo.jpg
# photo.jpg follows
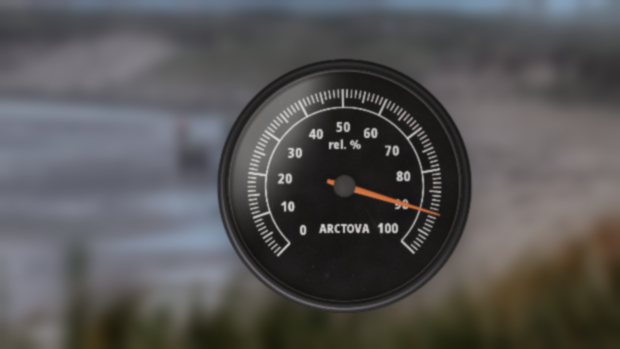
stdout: 90
